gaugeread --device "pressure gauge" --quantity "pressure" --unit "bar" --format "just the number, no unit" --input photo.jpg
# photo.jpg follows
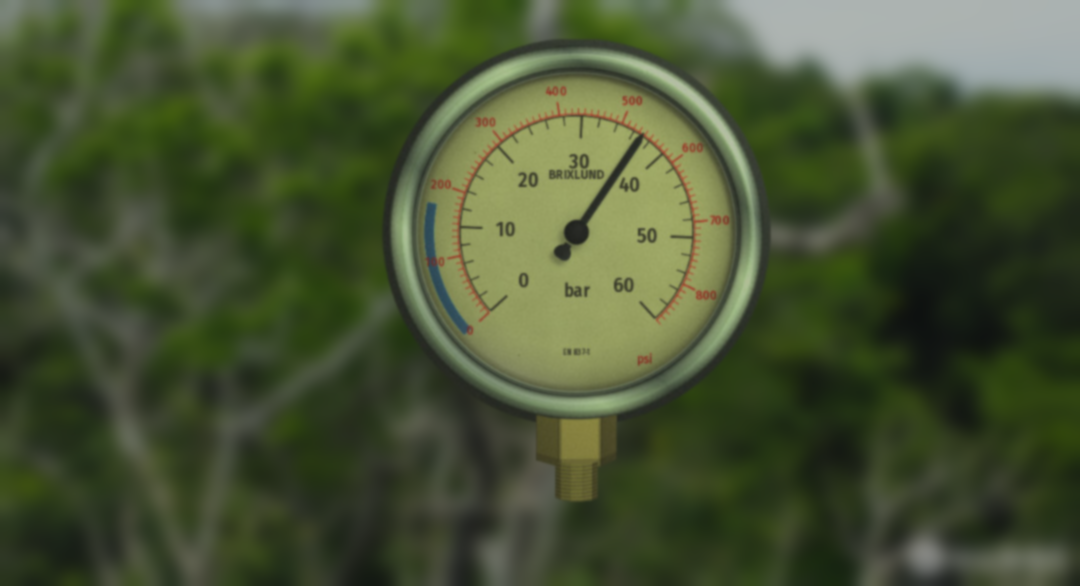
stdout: 37
